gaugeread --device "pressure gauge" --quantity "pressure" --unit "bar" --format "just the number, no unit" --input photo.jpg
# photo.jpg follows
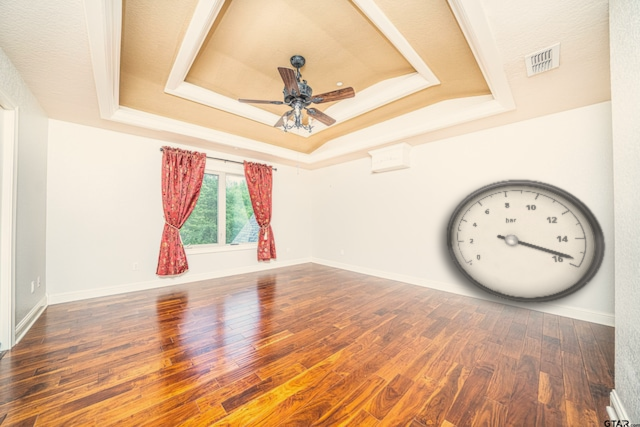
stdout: 15.5
